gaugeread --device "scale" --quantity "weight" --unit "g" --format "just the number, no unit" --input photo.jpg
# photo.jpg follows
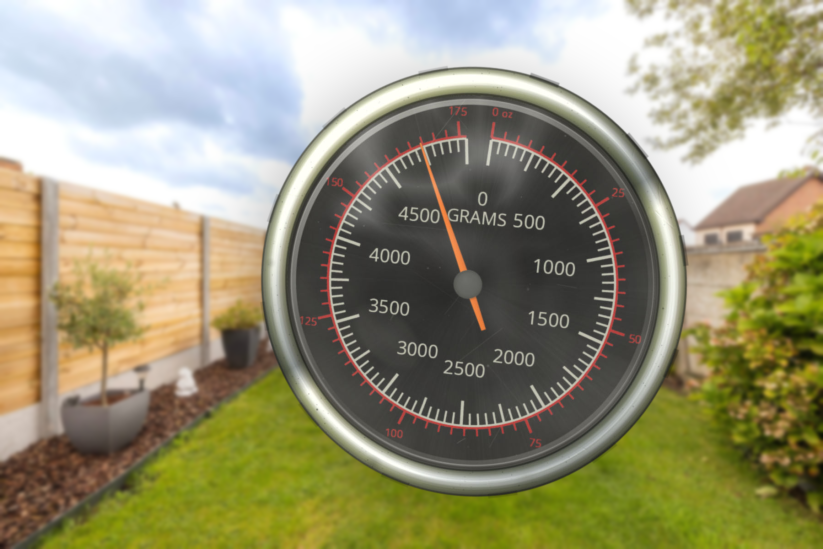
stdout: 4750
